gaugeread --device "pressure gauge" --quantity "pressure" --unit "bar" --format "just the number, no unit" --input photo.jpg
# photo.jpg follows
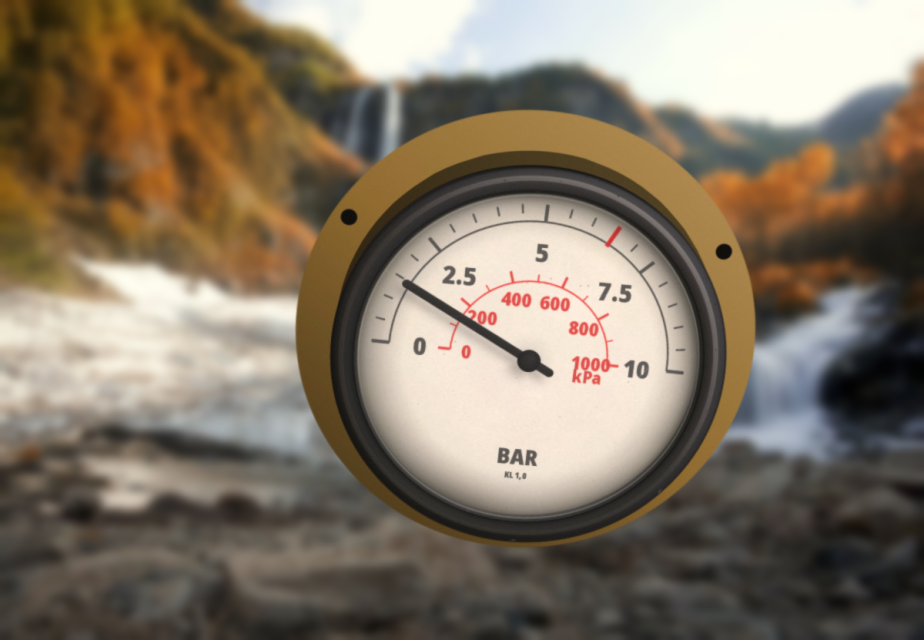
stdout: 1.5
